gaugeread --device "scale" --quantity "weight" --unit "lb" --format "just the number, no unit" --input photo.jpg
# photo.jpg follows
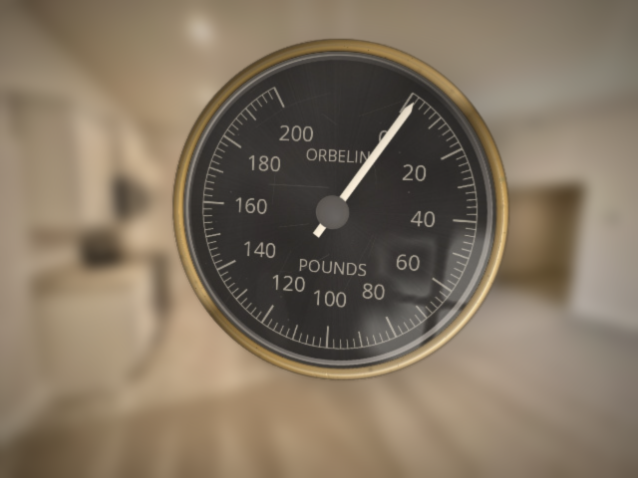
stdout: 2
